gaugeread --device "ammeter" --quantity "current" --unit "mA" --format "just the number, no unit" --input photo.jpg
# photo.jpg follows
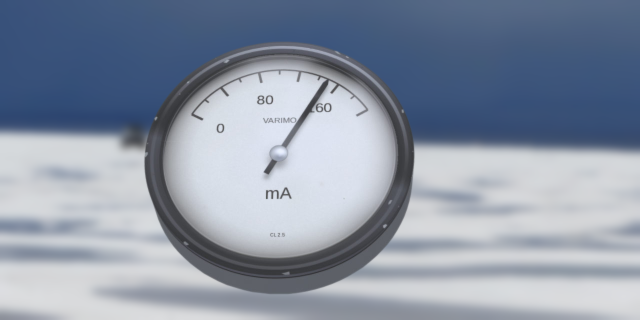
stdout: 150
